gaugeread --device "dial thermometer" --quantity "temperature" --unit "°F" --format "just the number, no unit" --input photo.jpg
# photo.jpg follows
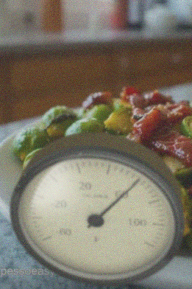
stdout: 60
